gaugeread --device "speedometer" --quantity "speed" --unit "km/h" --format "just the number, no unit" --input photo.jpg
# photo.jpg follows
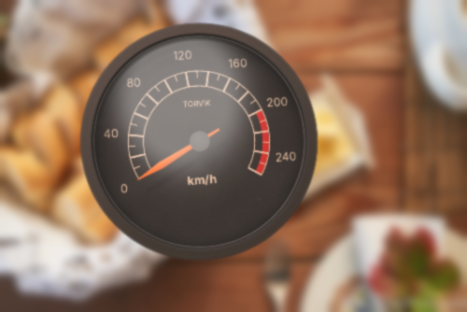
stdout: 0
